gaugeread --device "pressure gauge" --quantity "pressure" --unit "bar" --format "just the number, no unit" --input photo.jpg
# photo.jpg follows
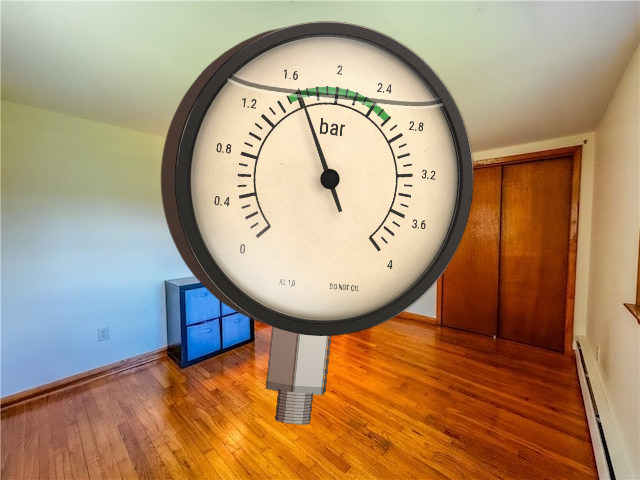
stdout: 1.6
